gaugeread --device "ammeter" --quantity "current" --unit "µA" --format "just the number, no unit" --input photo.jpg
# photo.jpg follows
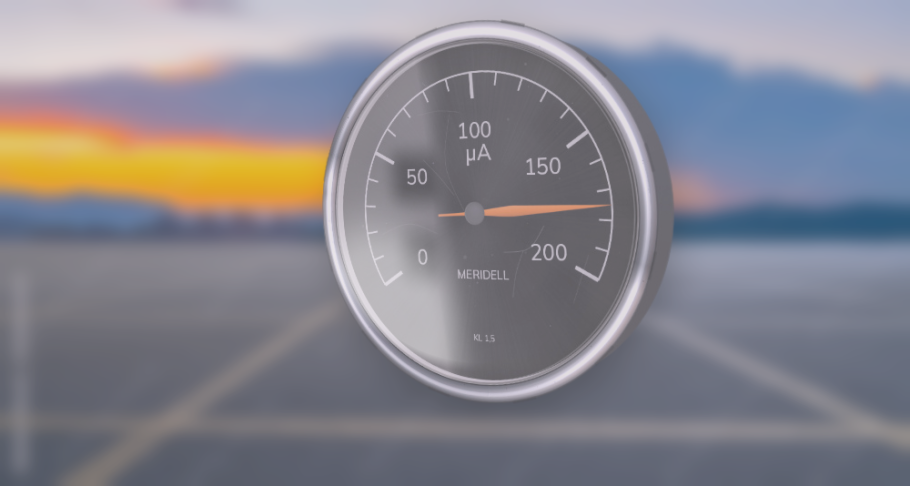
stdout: 175
